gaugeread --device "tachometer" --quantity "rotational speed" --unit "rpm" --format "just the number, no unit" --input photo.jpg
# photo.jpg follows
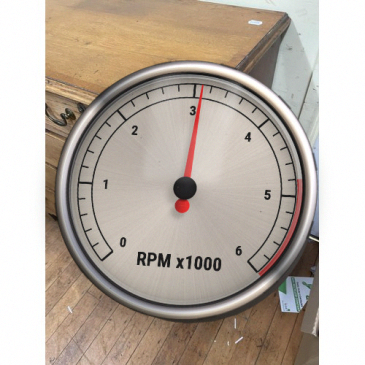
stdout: 3100
